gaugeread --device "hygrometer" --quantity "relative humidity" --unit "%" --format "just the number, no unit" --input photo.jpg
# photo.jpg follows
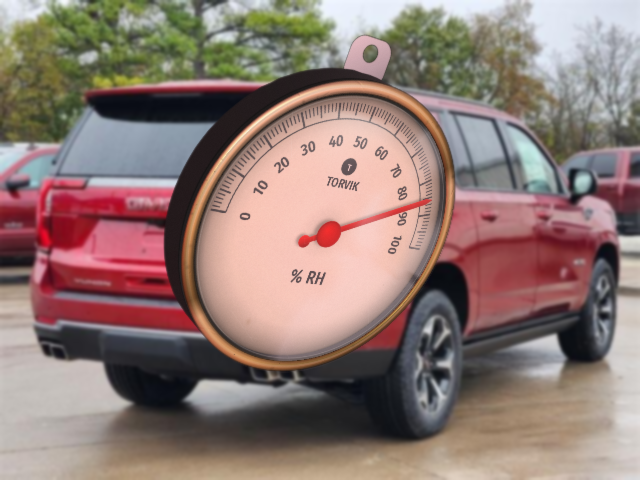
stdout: 85
